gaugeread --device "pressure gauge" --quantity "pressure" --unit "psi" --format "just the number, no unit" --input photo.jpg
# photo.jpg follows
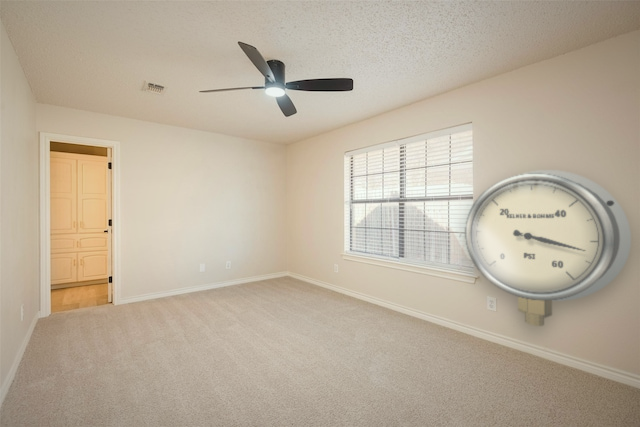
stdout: 52.5
